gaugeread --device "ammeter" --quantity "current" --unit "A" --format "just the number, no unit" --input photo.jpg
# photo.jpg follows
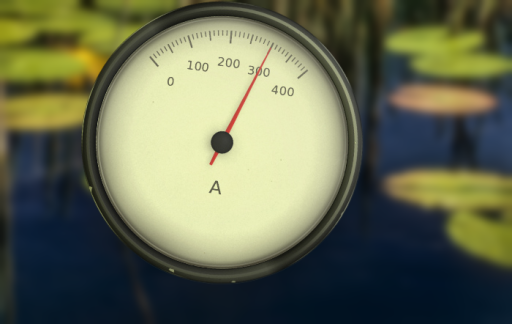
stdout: 300
